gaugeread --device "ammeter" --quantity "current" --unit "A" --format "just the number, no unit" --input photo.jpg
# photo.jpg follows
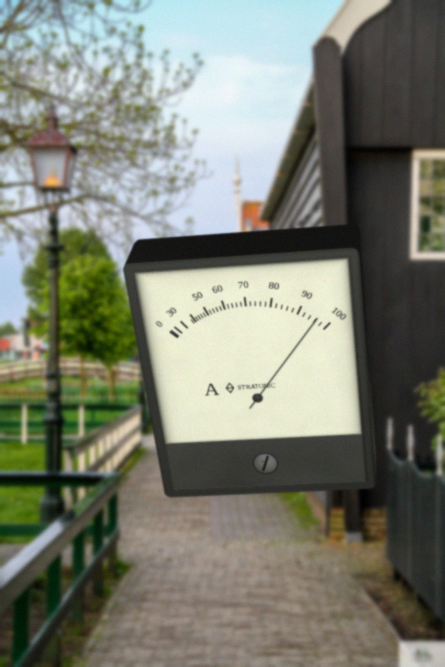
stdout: 96
